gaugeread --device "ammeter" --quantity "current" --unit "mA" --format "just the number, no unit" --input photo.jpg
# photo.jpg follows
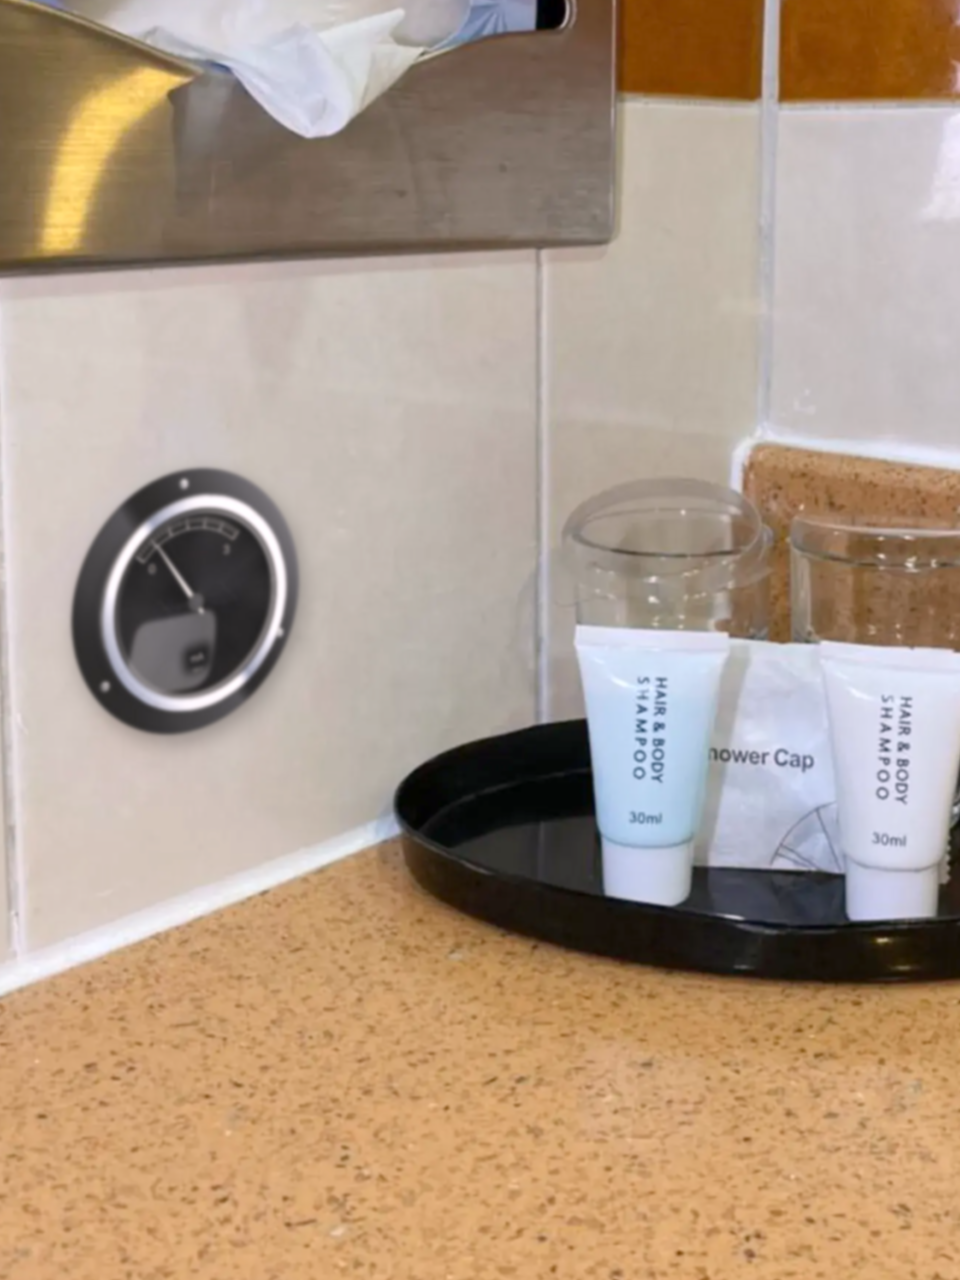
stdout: 0.5
